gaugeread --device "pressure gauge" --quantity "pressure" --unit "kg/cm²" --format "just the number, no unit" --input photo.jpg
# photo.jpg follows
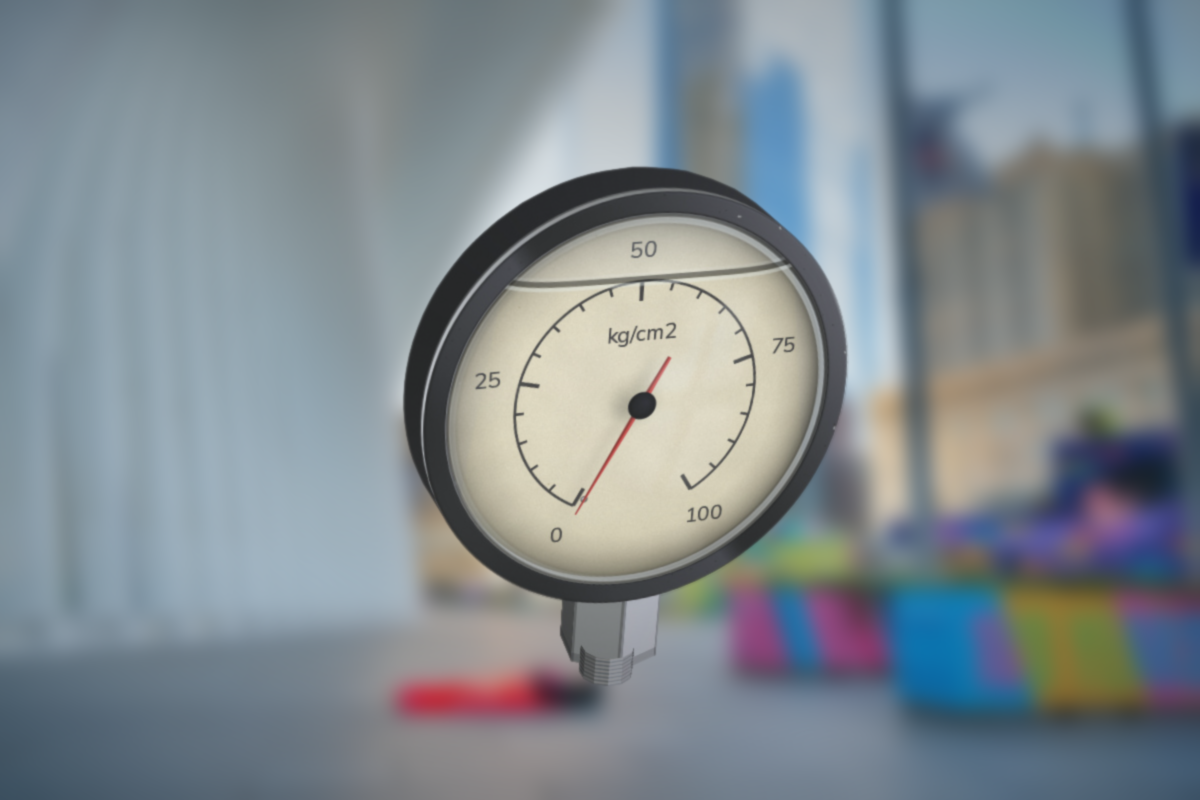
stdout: 0
